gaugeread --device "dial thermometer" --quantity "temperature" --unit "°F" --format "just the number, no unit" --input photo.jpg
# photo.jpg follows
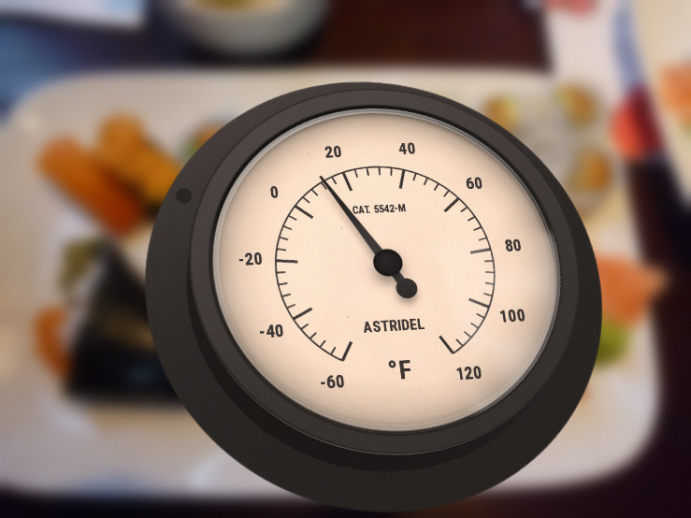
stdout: 12
